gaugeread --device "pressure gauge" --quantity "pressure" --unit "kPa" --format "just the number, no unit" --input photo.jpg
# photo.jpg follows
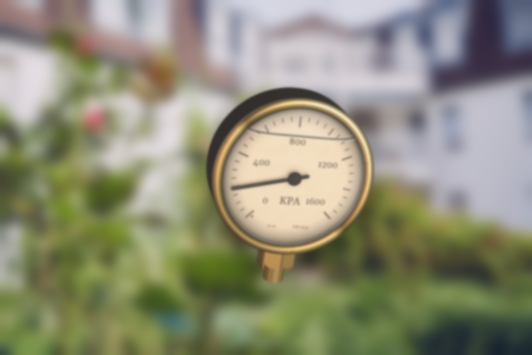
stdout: 200
